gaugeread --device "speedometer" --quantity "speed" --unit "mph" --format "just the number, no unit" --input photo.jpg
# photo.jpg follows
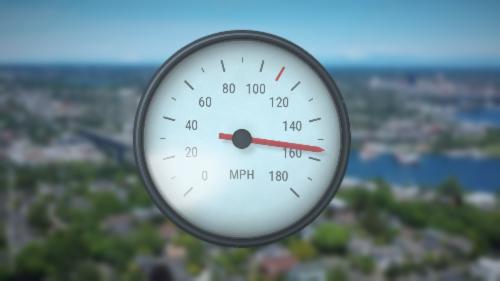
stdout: 155
